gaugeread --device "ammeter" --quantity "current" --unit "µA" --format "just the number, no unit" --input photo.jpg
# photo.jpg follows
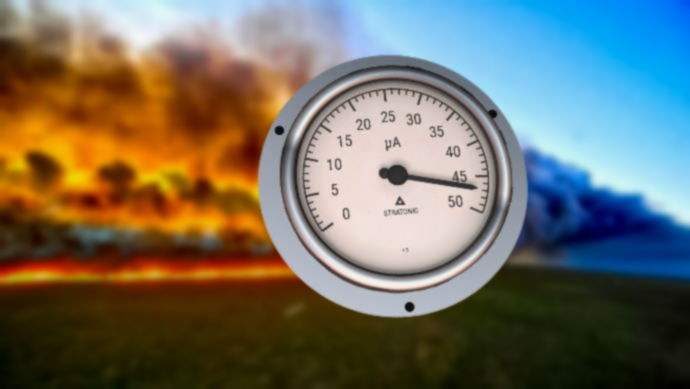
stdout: 47
